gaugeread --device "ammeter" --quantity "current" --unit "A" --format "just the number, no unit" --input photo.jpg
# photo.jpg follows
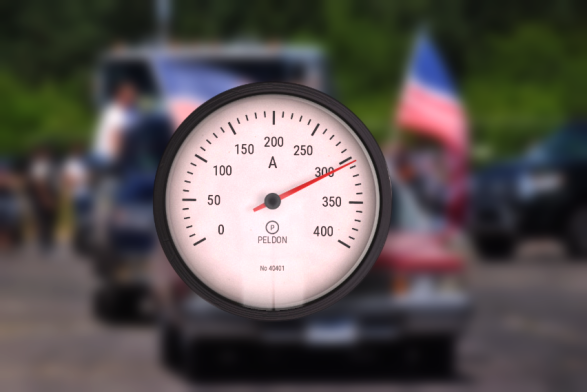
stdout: 305
